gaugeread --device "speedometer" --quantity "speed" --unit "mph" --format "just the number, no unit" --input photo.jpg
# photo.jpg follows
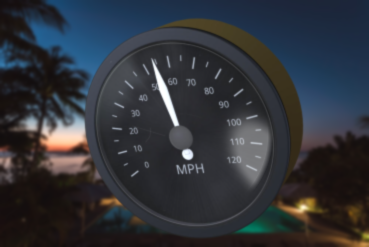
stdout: 55
